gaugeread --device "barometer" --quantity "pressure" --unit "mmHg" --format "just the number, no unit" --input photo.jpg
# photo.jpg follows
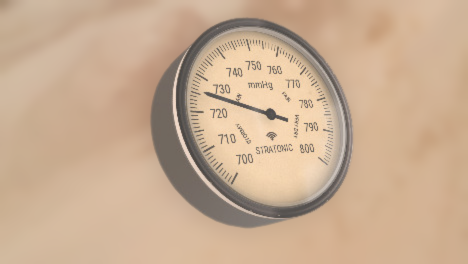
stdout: 725
